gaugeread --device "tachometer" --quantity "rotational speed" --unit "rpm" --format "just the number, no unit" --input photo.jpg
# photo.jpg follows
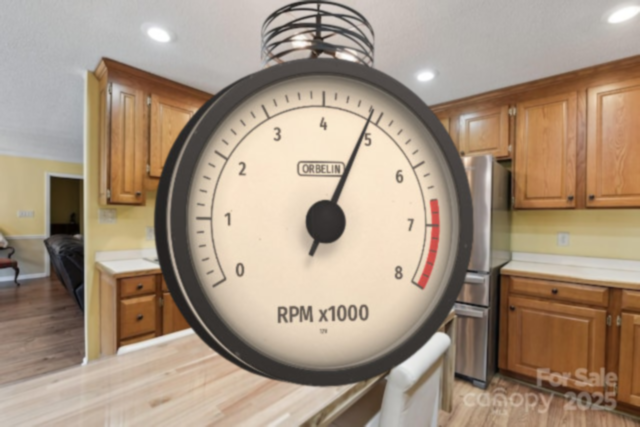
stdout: 4800
